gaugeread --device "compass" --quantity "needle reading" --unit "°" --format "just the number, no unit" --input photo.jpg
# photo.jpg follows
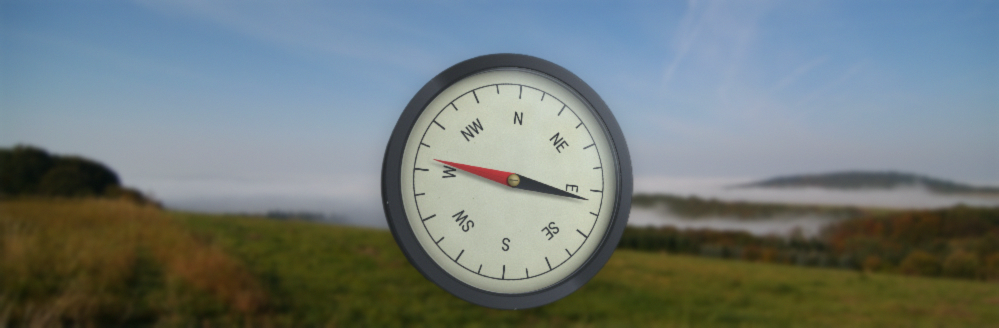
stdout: 277.5
